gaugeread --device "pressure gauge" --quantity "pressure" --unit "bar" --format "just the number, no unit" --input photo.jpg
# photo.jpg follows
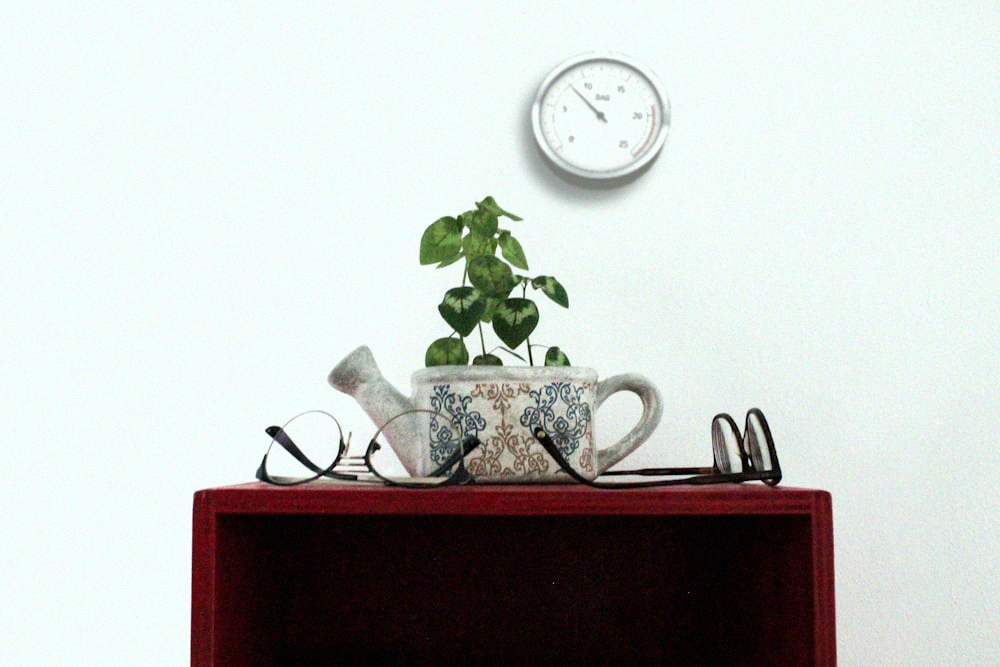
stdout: 8
